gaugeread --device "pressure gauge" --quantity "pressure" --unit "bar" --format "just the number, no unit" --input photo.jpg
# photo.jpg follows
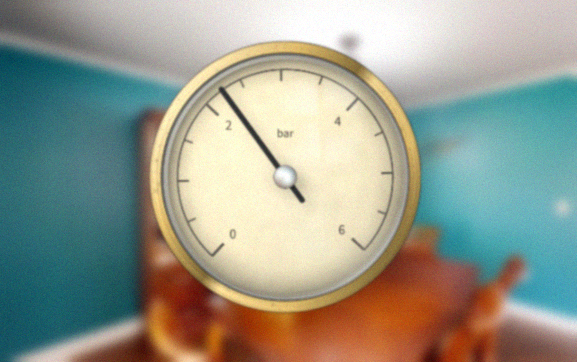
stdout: 2.25
